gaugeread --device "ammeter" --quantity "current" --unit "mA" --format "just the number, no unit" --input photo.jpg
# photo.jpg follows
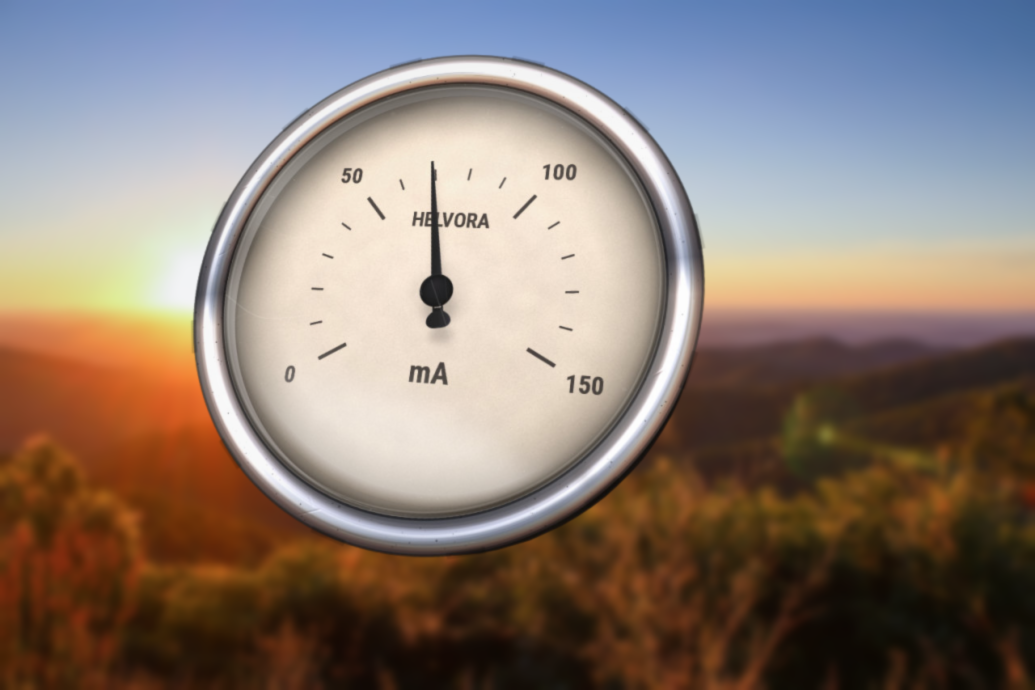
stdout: 70
